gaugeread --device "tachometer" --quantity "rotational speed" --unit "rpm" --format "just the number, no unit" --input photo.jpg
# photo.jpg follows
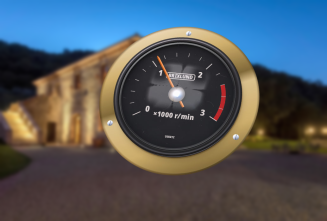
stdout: 1100
